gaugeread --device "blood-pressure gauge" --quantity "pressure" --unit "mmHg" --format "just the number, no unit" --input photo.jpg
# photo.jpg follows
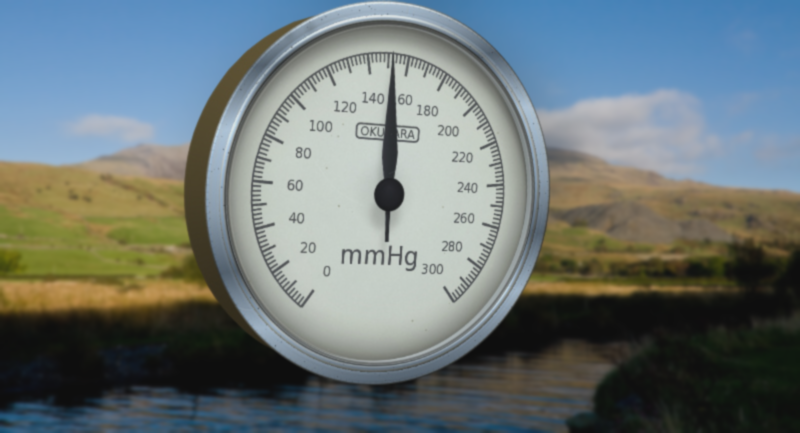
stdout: 150
